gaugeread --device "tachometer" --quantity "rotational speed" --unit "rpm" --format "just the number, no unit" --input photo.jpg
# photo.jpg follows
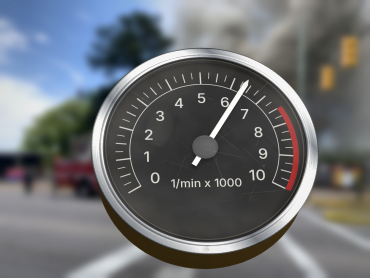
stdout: 6375
